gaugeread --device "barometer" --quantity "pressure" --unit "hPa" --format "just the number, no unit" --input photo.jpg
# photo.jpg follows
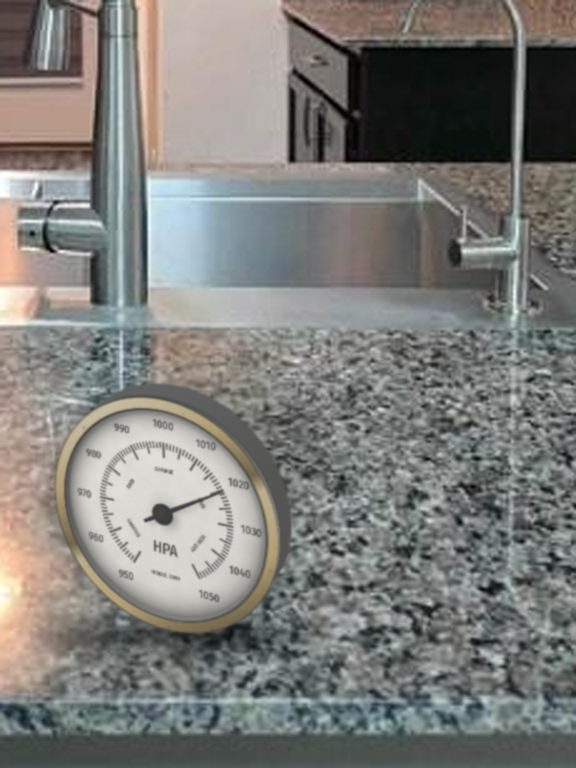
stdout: 1020
